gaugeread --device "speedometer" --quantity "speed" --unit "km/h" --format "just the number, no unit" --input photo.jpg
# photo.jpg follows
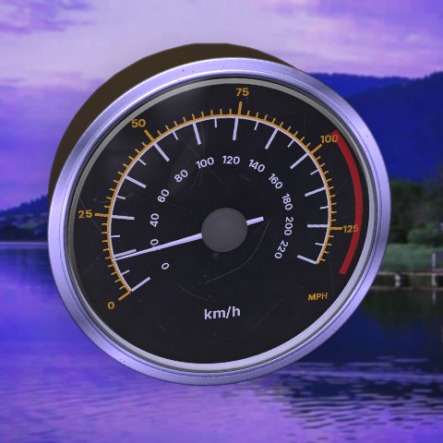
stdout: 20
